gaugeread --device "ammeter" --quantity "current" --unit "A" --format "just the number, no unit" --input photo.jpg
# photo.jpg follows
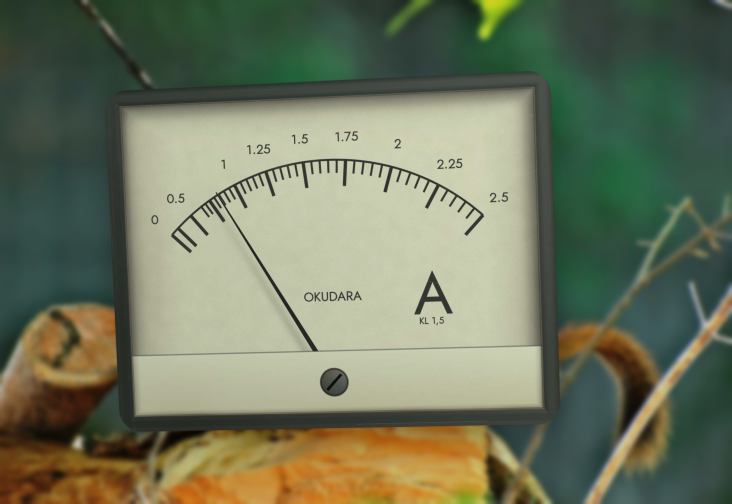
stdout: 0.85
